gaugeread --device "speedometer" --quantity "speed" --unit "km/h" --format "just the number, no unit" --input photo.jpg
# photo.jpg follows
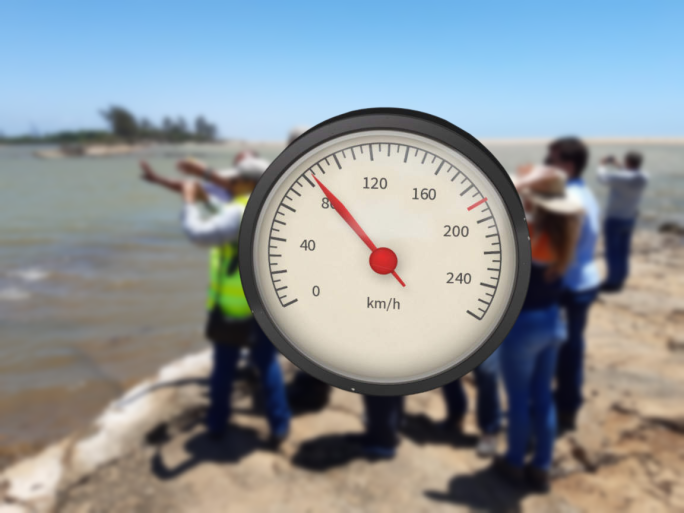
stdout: 85
